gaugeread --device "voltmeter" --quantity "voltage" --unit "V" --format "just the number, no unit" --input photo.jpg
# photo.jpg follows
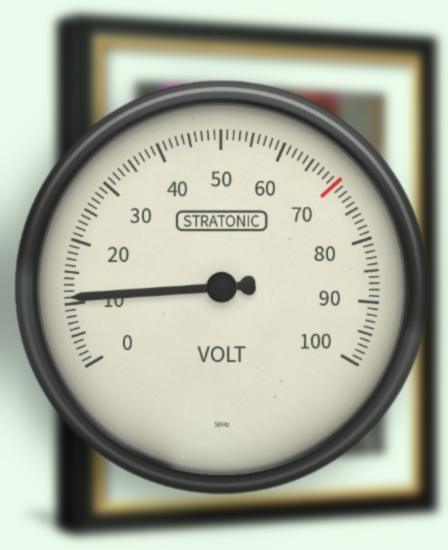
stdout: 11
